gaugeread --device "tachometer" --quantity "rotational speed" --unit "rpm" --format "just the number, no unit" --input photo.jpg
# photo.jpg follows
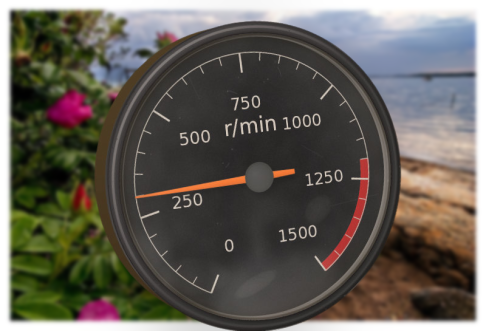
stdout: 300
